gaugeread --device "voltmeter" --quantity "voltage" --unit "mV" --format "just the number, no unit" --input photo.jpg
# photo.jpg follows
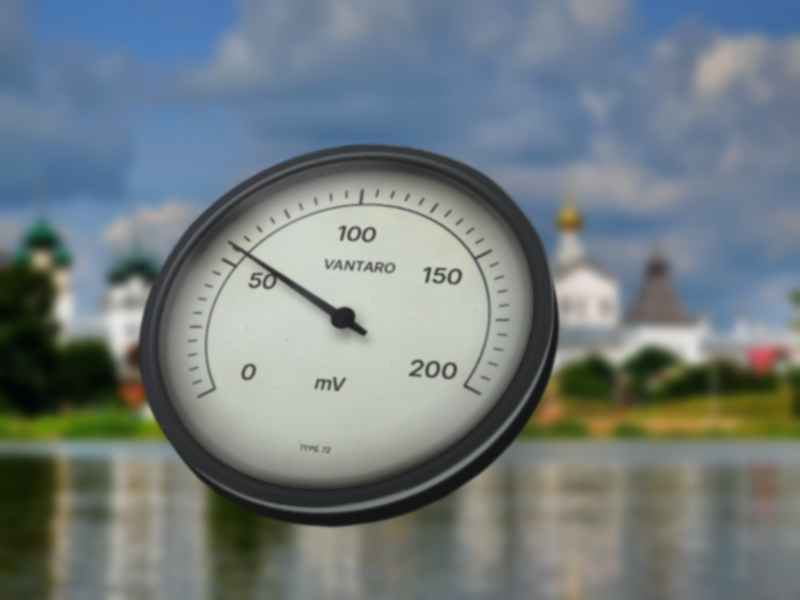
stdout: 55
